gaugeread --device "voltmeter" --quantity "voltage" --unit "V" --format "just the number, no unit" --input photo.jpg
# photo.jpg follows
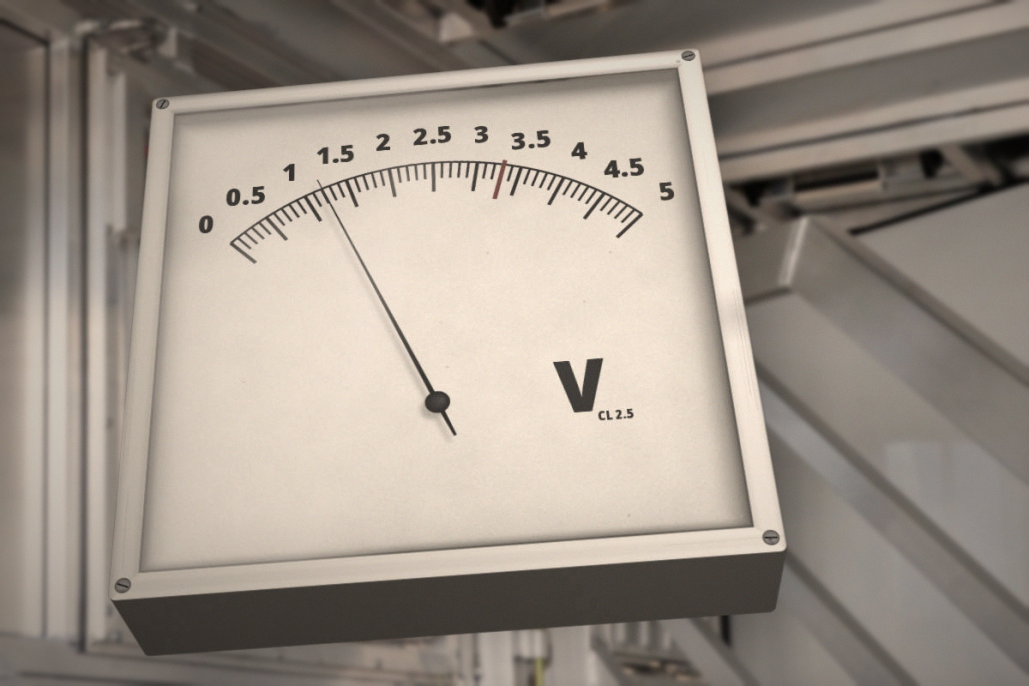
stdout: 1.2
